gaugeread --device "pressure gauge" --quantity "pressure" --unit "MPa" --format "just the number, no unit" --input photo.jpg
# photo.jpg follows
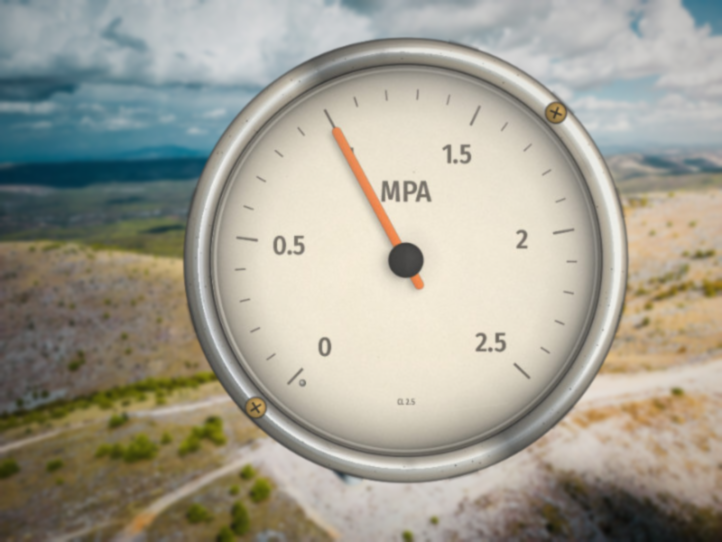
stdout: 1
